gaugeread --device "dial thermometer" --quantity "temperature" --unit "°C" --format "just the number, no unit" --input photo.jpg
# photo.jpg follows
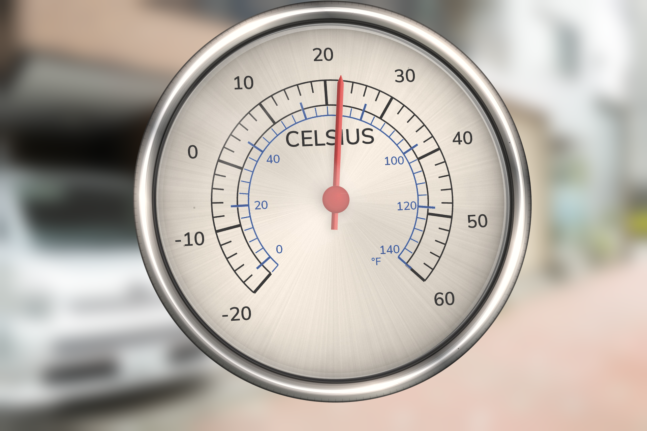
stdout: 22
